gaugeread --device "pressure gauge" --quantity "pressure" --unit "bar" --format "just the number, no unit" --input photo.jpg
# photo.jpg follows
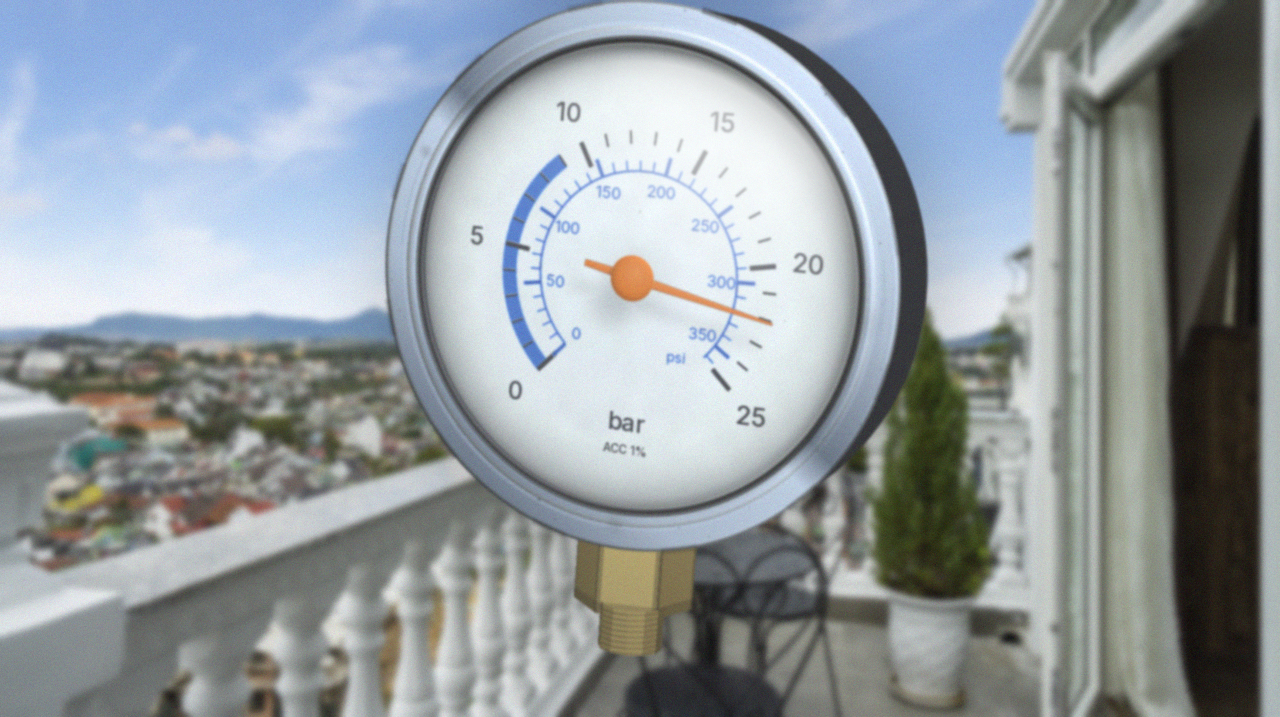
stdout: 22
